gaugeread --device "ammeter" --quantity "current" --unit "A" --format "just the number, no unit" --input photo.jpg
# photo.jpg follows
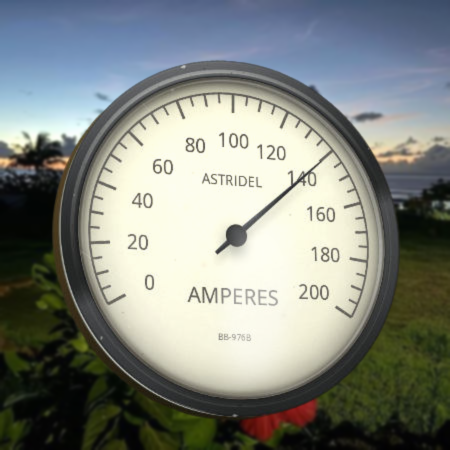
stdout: 140
